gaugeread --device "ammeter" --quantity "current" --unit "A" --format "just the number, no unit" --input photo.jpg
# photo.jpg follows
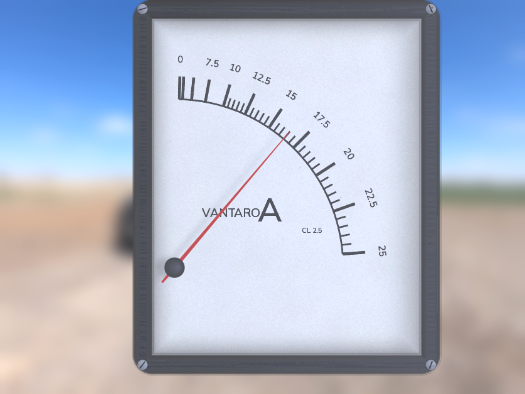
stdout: 16.5
